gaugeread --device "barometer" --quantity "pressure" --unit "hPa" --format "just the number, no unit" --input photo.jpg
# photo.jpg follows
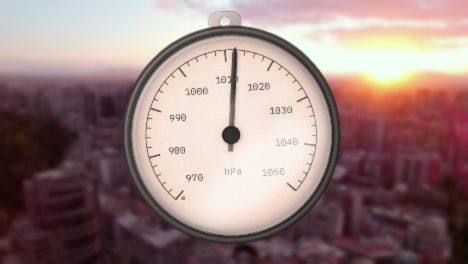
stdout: 1012
